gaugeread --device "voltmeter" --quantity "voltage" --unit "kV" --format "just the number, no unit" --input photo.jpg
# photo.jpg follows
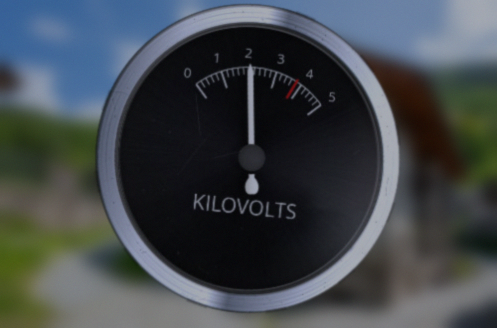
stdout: 2
